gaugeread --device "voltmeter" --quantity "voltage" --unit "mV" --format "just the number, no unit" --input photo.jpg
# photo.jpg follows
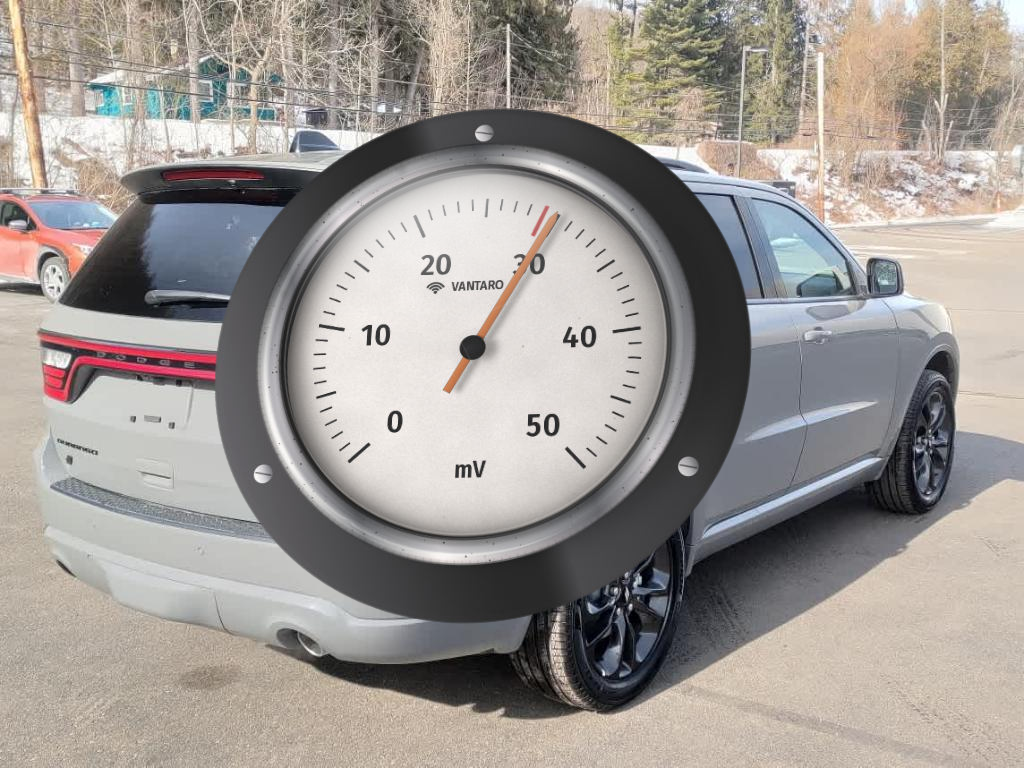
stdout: 30
